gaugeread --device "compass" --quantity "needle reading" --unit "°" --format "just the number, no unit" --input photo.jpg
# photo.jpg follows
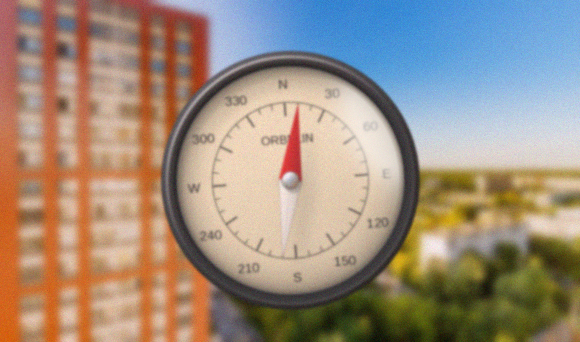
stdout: 10
